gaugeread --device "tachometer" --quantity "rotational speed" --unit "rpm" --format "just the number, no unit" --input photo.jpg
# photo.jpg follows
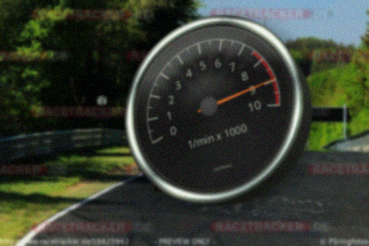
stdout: 9000
